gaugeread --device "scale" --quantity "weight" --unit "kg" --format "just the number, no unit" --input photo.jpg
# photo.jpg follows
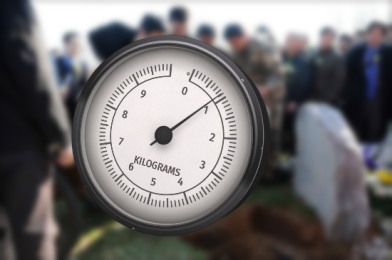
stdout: 0.9
